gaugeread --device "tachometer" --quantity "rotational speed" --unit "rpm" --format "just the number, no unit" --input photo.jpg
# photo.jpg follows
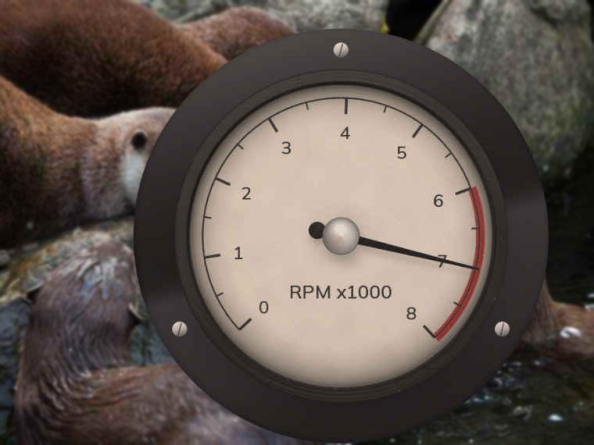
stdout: 7000
